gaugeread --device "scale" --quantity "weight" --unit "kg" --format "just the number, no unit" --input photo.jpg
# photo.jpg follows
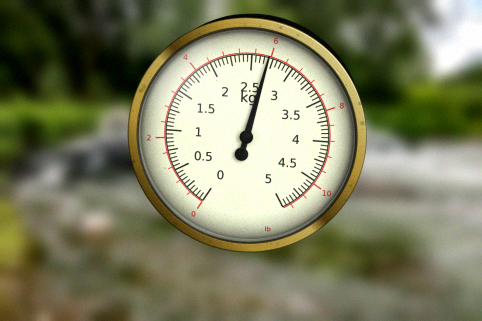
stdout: 2.7
